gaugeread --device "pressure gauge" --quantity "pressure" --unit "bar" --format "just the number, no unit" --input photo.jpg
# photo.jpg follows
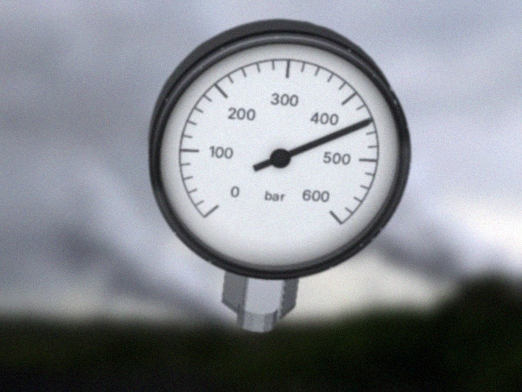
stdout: 440
